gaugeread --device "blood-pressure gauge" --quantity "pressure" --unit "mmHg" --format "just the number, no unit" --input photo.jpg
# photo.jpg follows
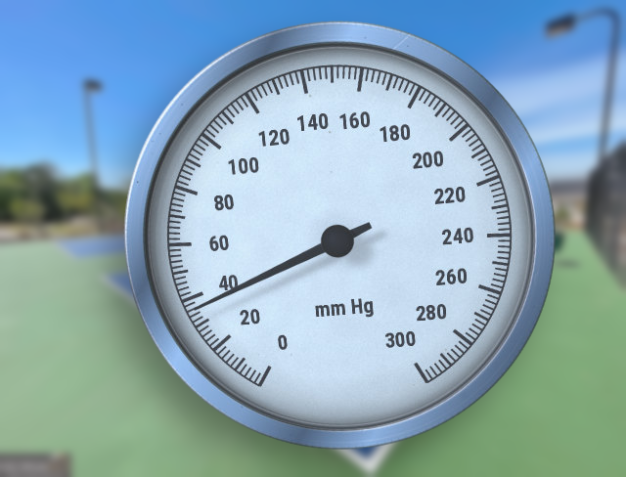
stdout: 36
